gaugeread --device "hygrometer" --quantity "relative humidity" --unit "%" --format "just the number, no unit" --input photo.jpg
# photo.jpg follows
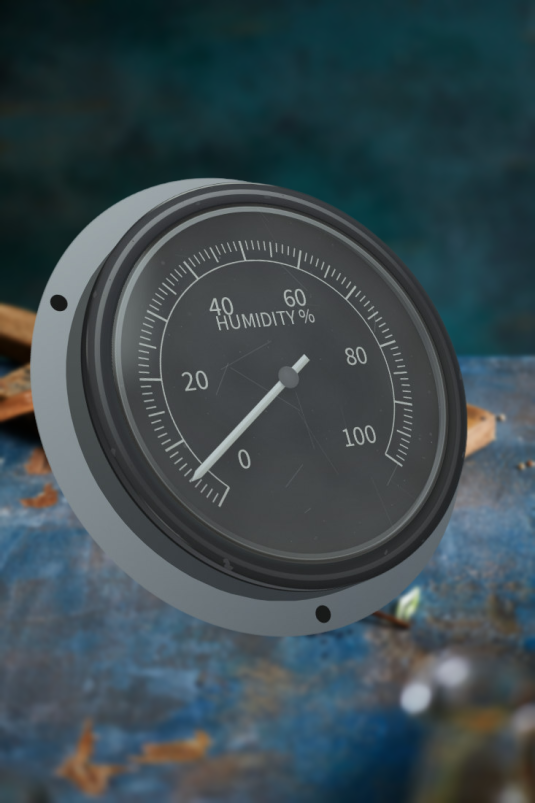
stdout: 5
